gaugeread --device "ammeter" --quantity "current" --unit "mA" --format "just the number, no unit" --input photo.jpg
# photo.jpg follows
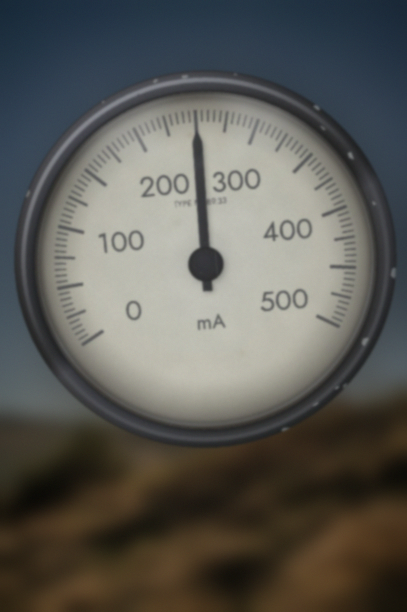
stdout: 250
